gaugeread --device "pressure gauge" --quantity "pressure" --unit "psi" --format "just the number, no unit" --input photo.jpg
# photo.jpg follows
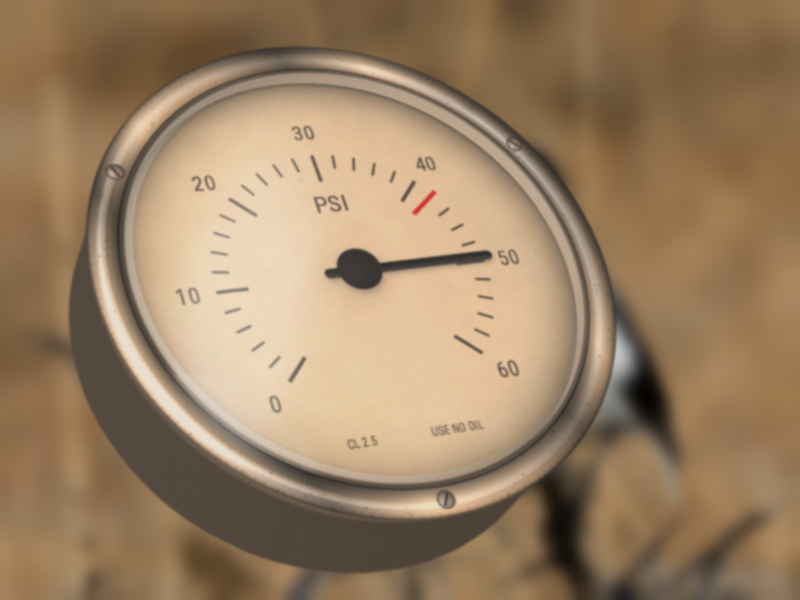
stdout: 50
